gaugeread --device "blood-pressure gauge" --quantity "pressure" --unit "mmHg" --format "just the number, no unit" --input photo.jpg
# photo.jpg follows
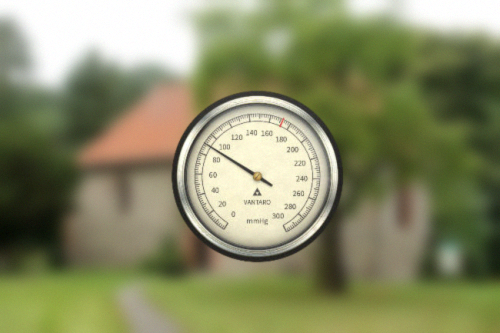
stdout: 90
